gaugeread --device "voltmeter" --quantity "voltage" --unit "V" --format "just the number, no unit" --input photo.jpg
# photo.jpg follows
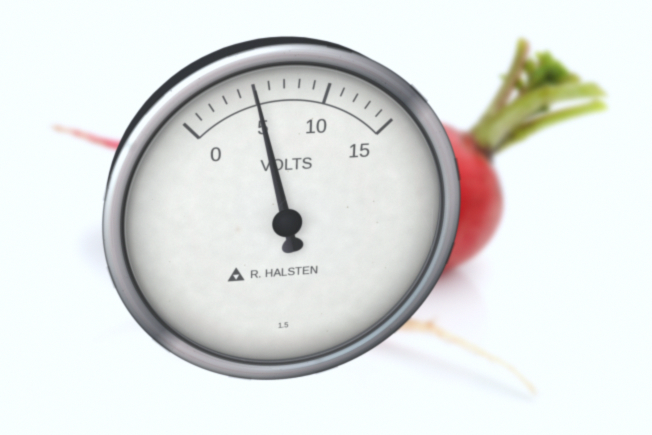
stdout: 5
